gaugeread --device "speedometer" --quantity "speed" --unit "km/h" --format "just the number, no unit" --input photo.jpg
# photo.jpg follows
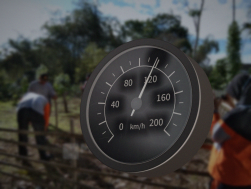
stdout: 120
